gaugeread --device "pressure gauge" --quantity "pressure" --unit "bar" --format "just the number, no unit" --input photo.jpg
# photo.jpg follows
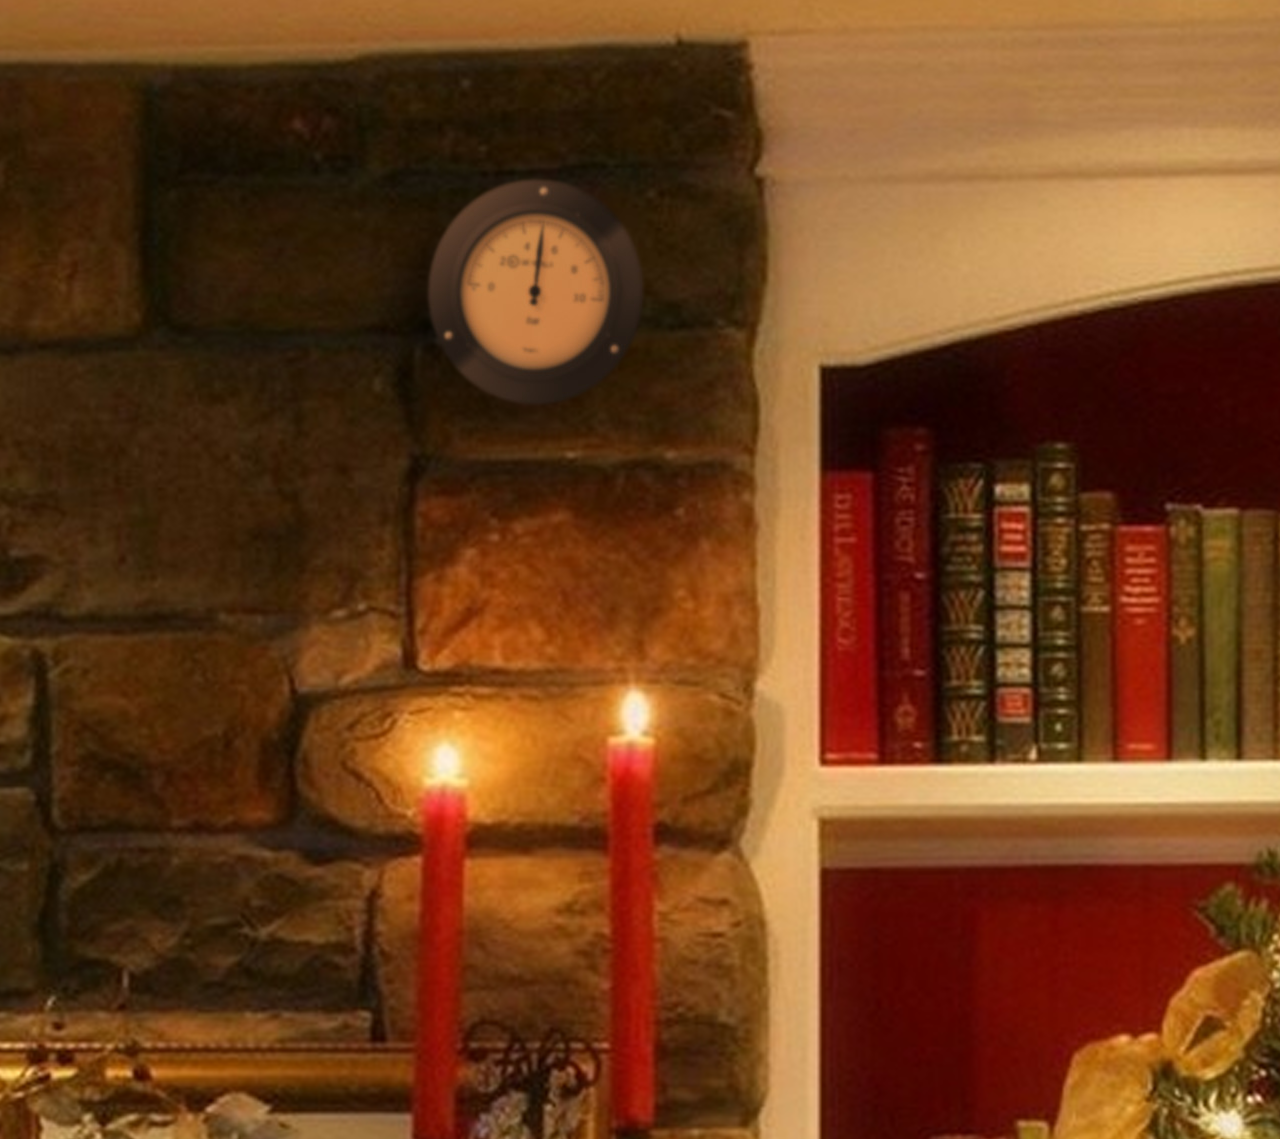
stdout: 5
